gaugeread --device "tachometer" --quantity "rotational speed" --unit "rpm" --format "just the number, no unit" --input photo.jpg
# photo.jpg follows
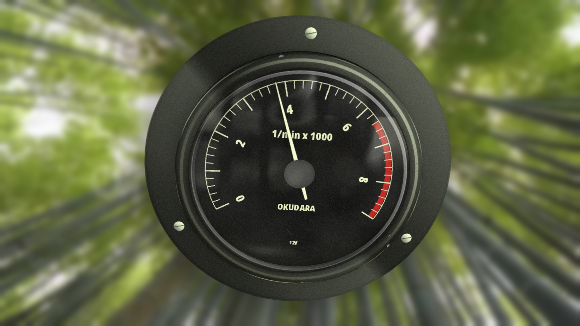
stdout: 3800
